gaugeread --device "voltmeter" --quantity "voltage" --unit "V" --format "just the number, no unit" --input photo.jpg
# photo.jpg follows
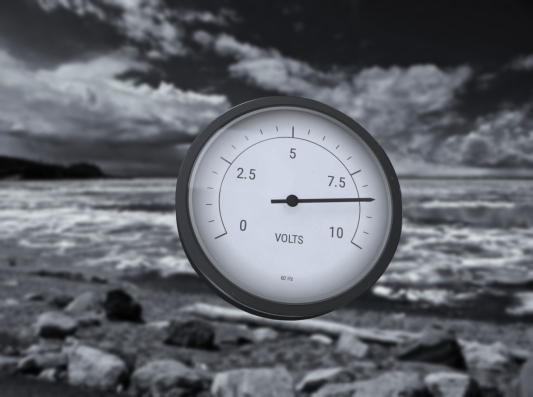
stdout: 8.5
